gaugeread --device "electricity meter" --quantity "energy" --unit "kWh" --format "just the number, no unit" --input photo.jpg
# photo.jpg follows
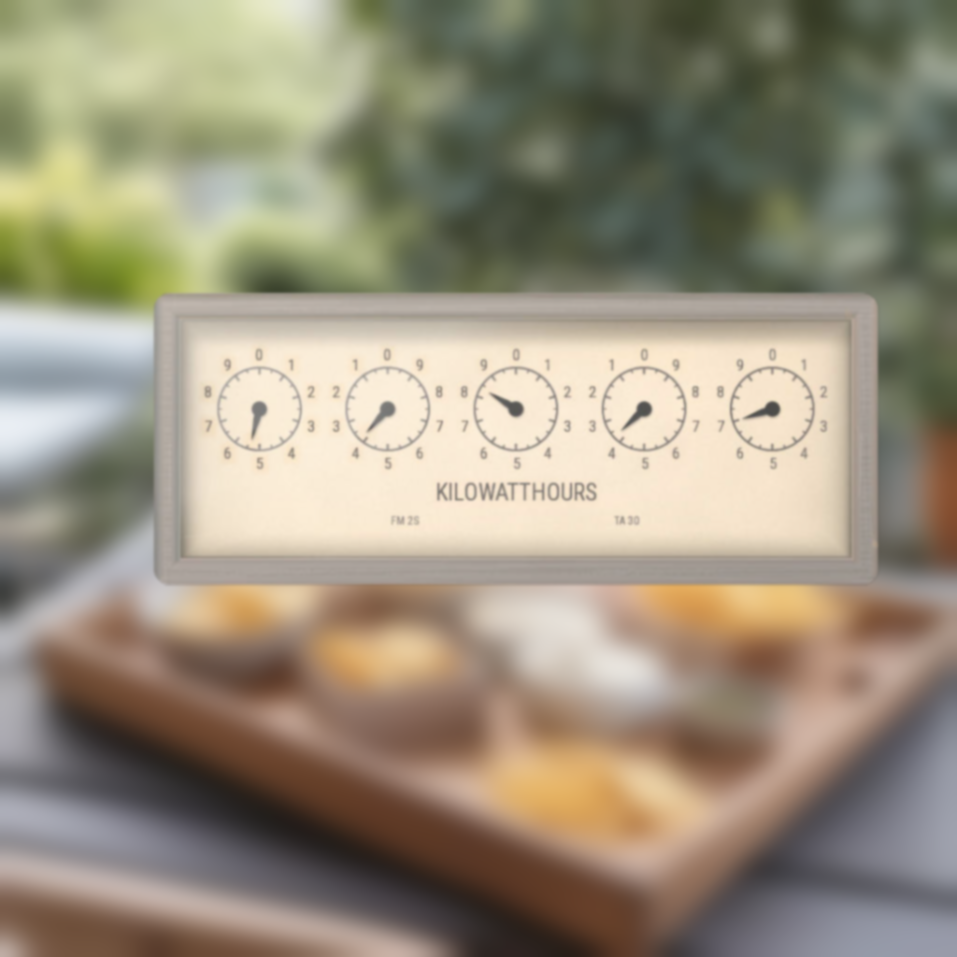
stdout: 53837
